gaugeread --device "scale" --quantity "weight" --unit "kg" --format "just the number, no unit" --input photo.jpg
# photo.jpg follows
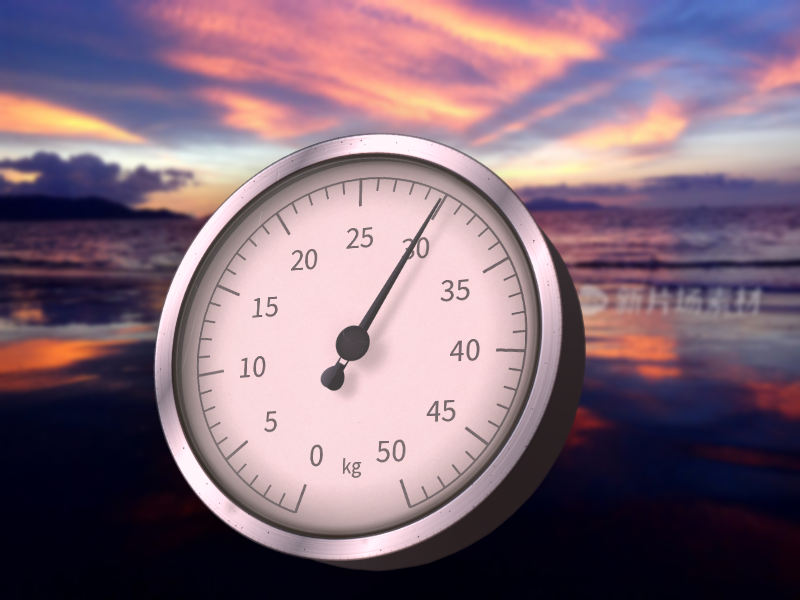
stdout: 30
